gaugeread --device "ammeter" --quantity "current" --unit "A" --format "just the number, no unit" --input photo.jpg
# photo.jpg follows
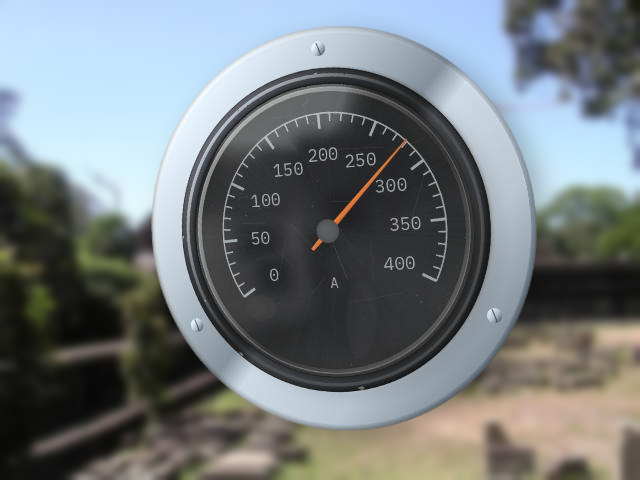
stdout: 280
